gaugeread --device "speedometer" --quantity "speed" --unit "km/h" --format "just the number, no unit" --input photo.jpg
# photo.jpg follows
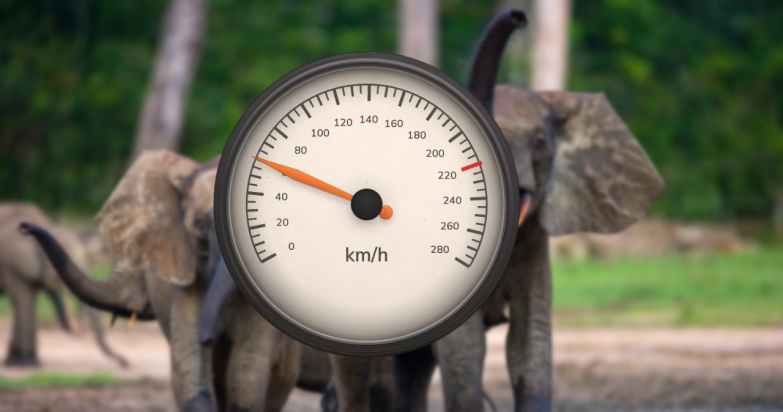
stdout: 60
